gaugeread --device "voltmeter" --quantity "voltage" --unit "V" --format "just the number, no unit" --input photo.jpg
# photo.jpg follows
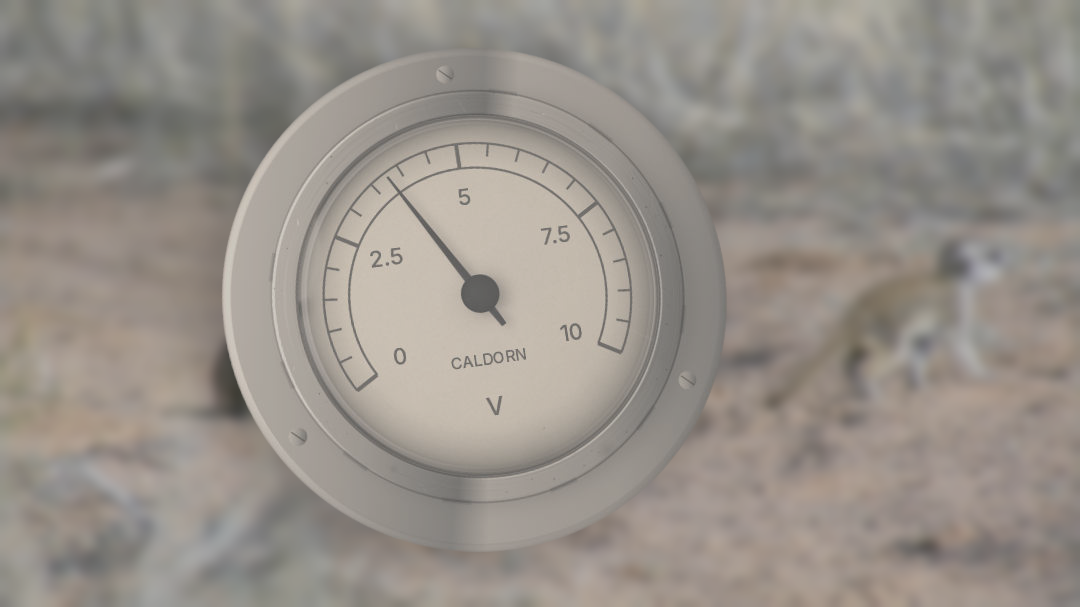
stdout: 3.75
